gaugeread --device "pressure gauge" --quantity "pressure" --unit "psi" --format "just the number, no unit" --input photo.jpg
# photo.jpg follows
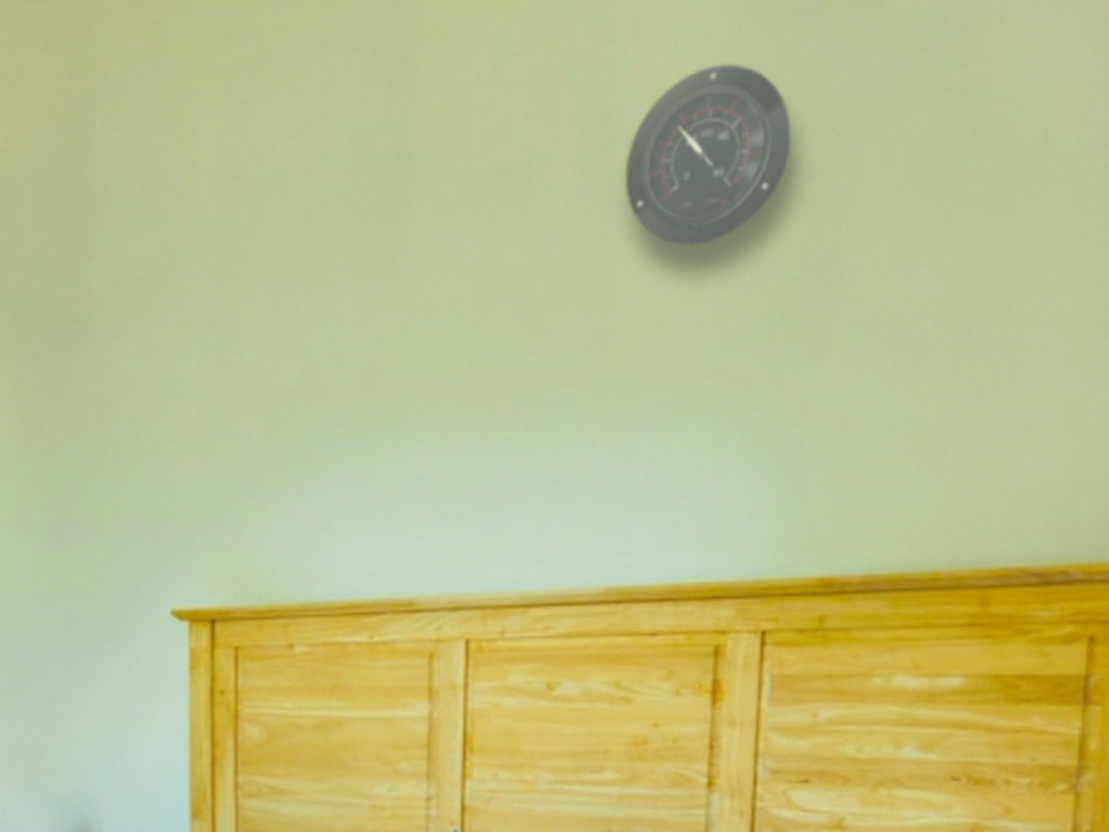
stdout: 20
